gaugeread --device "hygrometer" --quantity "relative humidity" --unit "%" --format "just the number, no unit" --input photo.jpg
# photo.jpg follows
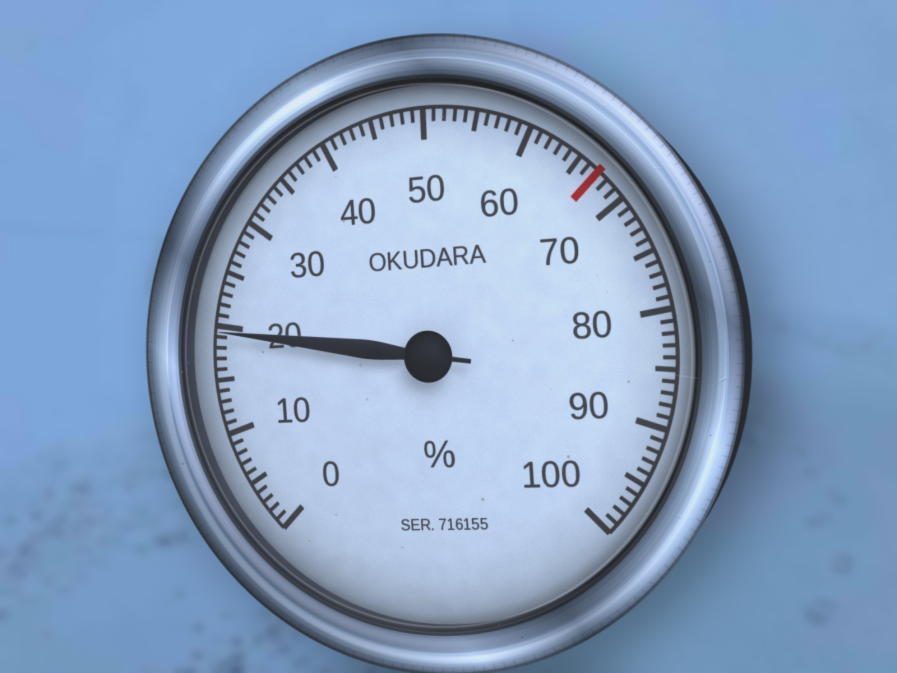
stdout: 19.5
